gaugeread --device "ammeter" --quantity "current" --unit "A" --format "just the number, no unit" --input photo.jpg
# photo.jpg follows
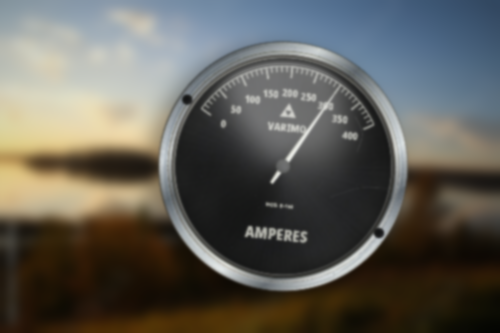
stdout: 300
